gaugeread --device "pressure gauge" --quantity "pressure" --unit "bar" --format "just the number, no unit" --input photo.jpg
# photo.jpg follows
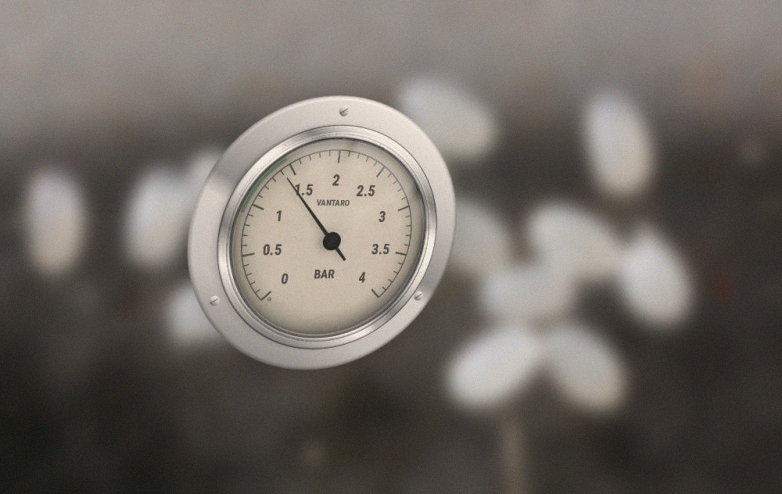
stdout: 1.4
